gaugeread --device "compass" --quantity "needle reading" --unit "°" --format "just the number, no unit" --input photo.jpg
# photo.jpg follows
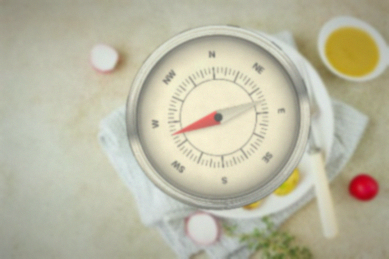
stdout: 255
